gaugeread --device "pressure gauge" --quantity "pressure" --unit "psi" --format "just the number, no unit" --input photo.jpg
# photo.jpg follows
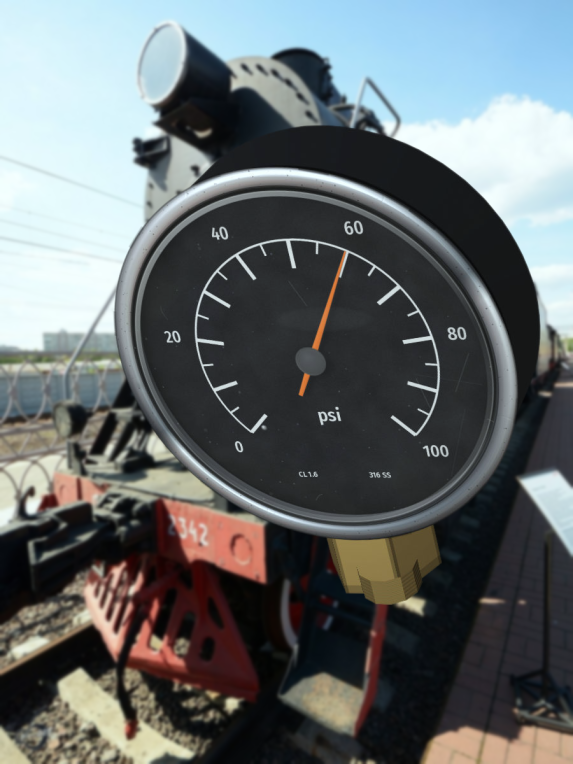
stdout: 60
